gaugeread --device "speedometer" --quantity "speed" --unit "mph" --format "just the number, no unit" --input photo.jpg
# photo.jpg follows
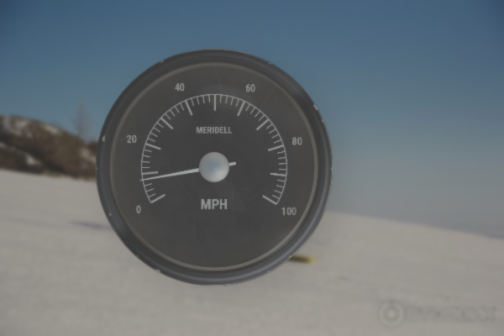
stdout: 8
